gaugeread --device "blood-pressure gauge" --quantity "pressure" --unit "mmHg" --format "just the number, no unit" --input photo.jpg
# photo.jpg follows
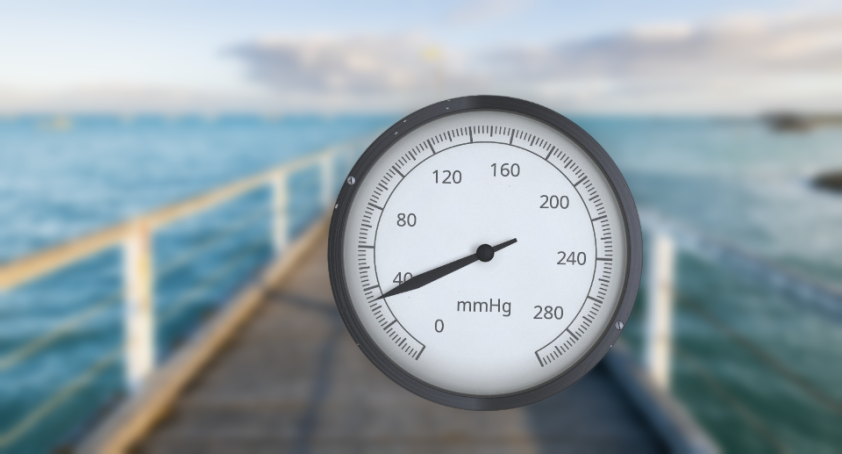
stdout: 34
